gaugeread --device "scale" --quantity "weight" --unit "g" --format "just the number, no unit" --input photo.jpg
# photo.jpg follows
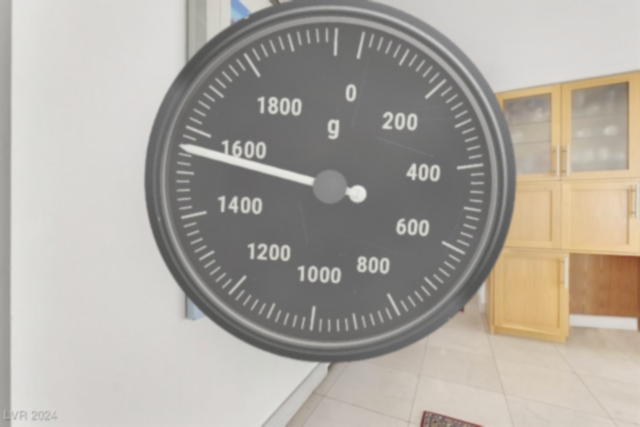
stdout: 1560
